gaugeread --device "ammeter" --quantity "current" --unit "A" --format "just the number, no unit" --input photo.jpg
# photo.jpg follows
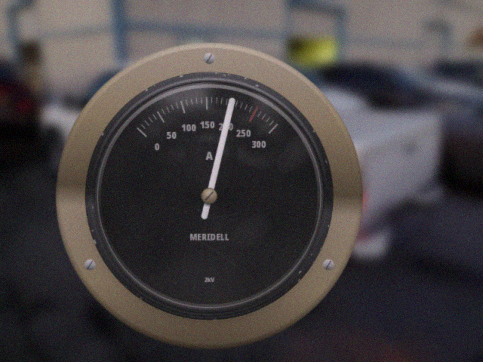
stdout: 200
